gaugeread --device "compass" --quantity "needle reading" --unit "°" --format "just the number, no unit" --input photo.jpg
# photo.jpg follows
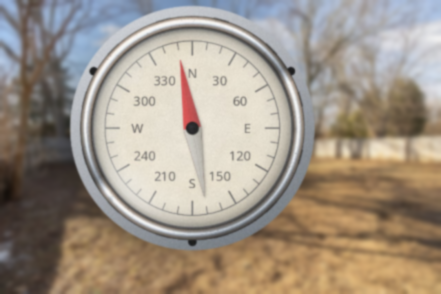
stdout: 350
